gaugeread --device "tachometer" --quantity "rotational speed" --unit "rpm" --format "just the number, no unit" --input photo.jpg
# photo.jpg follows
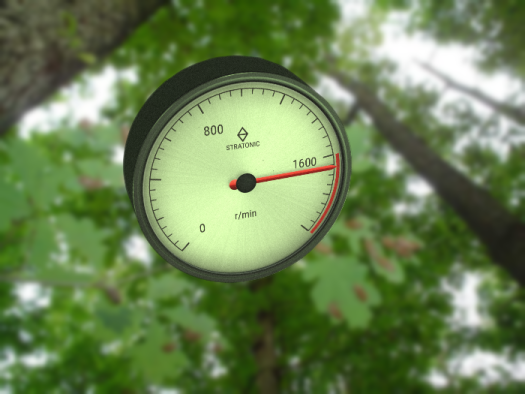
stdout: 1650
